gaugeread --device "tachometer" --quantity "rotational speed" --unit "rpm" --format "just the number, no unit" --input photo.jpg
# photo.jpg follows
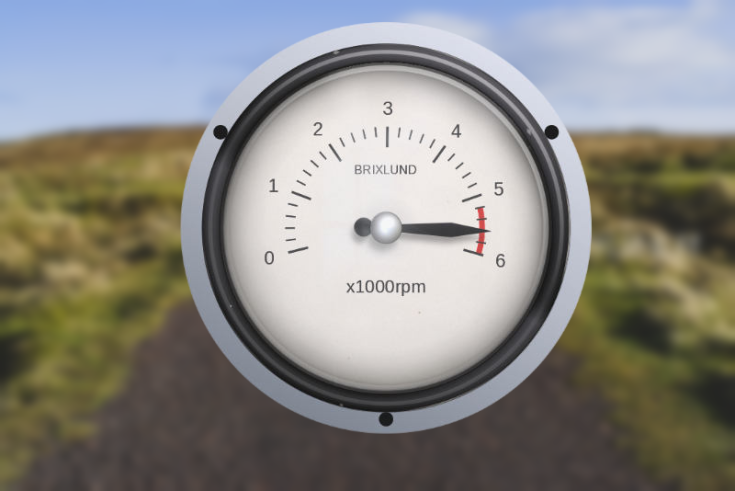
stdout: 5600
